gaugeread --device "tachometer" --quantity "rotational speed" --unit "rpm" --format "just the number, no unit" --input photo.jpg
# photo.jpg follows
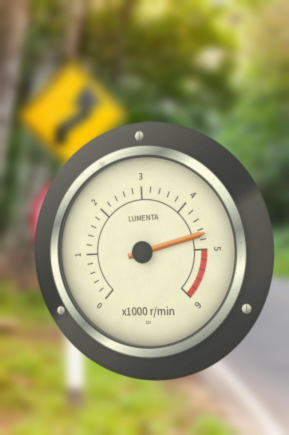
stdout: 4700
